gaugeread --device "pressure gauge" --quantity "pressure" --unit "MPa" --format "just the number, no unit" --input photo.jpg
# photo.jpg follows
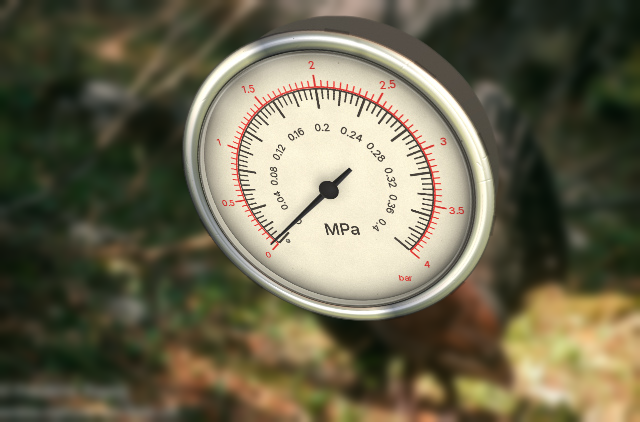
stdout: 0.005
